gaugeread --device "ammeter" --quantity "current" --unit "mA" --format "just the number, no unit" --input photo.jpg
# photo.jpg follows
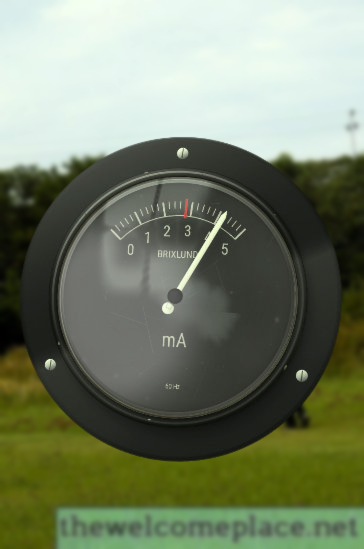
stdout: 4.2
